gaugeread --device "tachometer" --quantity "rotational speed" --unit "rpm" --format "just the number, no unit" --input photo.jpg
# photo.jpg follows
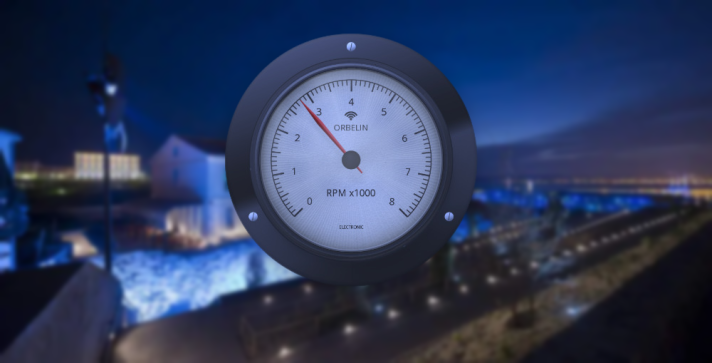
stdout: 2800
